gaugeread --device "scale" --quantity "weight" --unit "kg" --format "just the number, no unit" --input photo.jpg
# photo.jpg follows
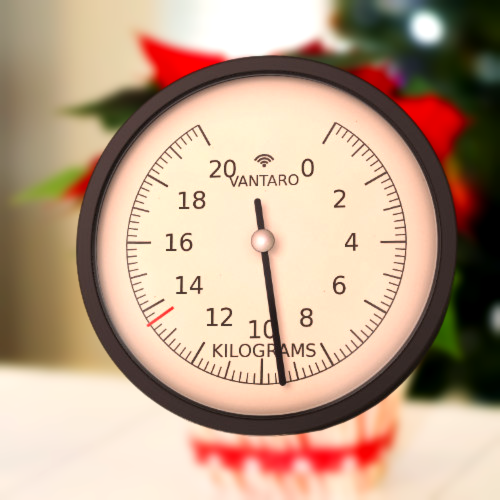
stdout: 9.4
